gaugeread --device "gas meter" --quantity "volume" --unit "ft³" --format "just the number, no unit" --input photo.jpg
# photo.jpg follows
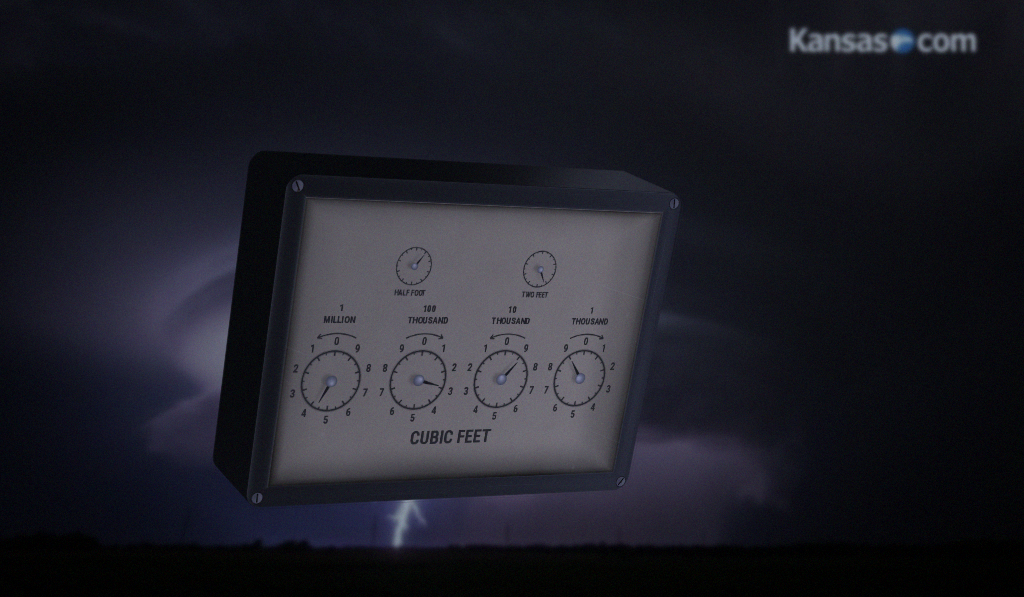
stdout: 428900
